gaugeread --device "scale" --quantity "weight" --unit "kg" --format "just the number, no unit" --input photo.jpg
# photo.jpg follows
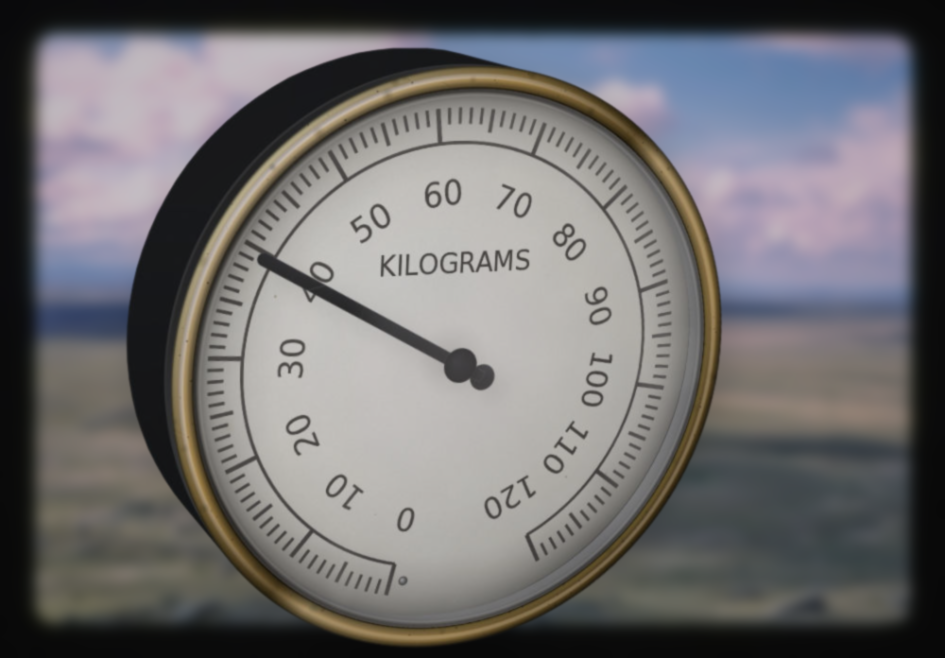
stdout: 39.5
